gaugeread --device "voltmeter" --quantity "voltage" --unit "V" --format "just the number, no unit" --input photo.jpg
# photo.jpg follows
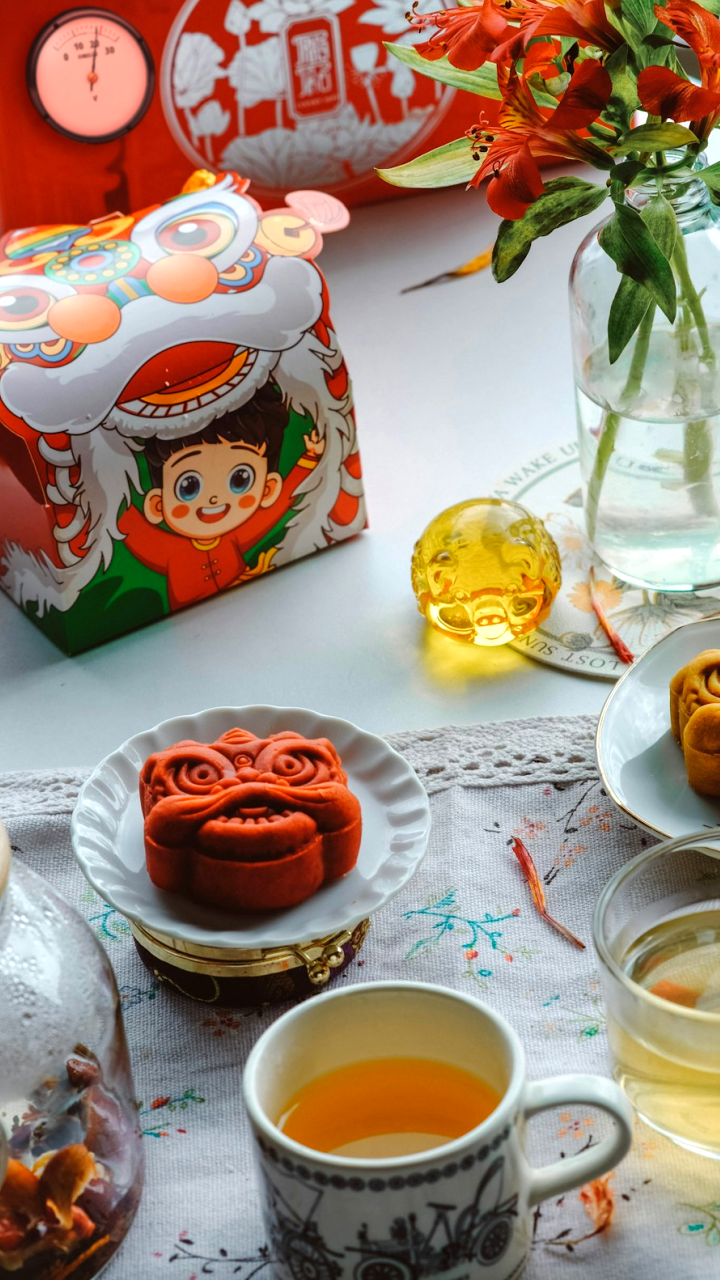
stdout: 20
